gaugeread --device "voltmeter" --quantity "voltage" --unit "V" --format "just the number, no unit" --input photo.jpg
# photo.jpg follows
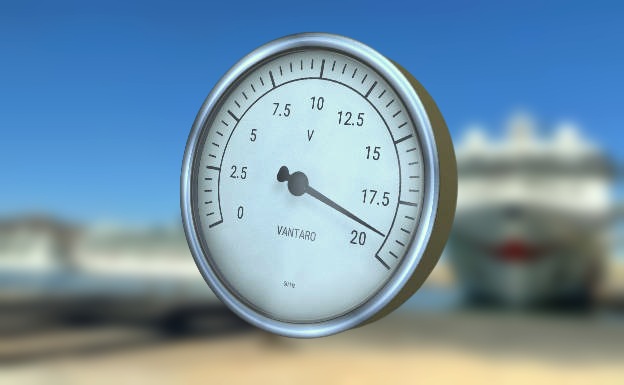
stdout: 19
